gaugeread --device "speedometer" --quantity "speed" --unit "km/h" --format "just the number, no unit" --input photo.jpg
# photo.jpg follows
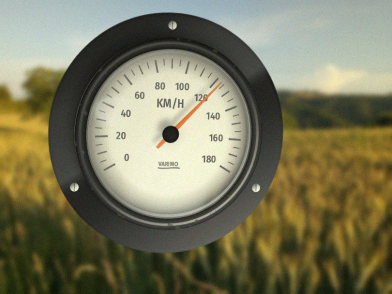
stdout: 122.5
